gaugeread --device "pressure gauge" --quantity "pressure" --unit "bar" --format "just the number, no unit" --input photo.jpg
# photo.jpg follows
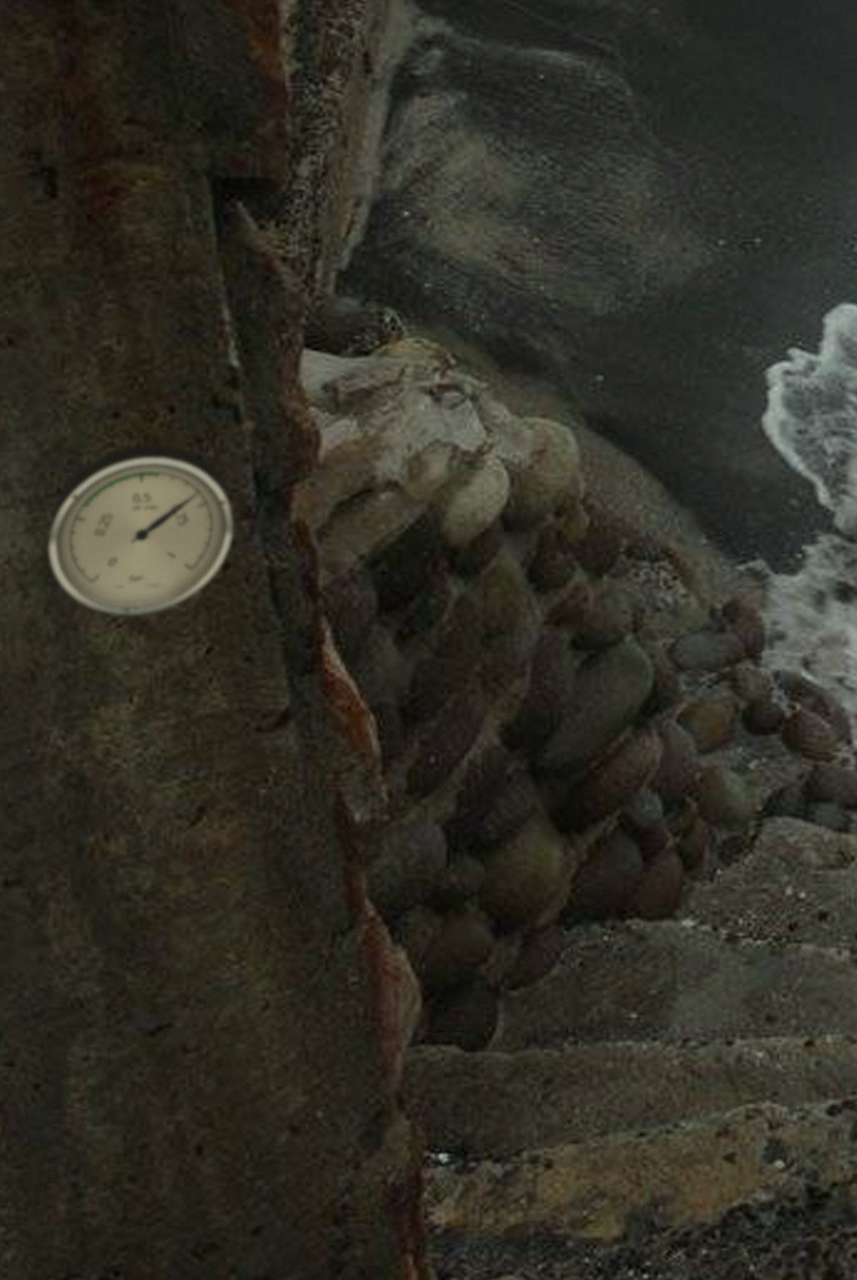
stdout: 0.7
